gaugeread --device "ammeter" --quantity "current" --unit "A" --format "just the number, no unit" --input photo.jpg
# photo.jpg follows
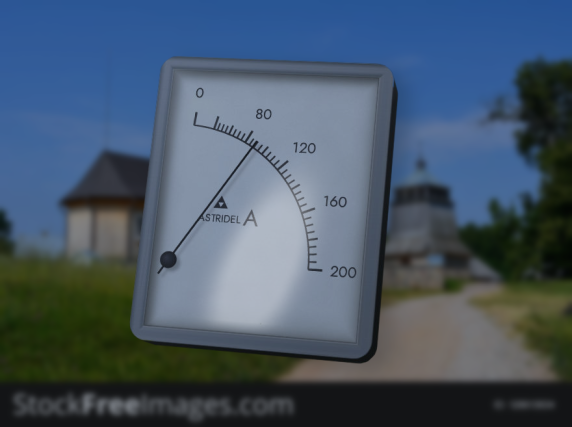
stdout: 90
